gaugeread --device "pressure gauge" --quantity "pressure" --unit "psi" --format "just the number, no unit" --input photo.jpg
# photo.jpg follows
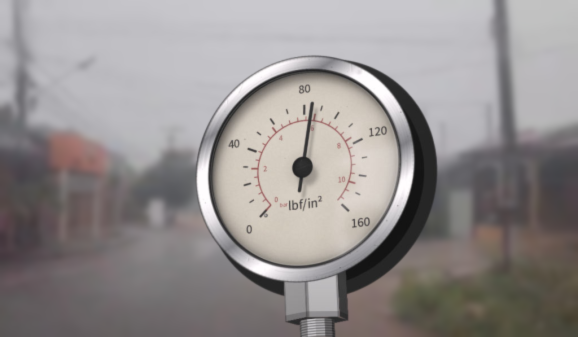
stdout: 85
